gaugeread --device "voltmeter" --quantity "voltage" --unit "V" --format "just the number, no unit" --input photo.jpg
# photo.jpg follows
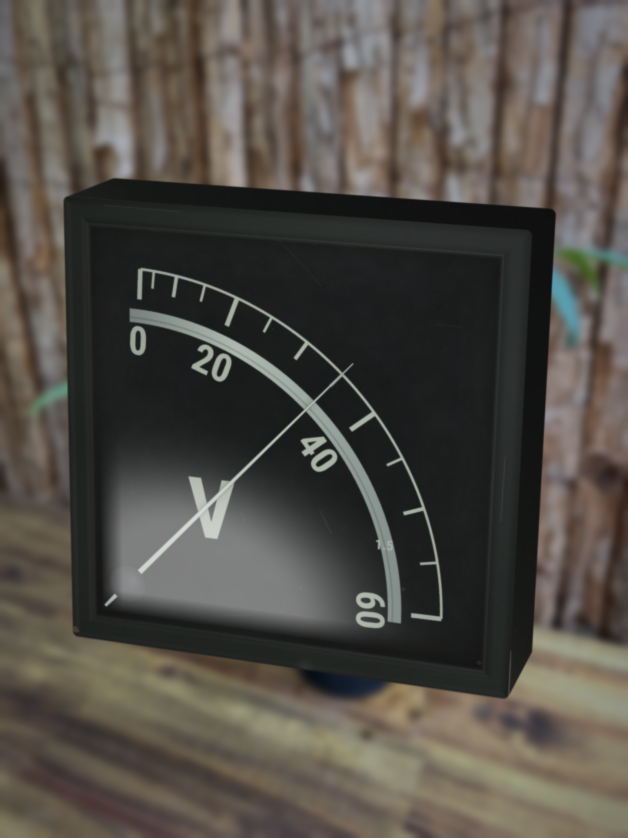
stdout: 35
